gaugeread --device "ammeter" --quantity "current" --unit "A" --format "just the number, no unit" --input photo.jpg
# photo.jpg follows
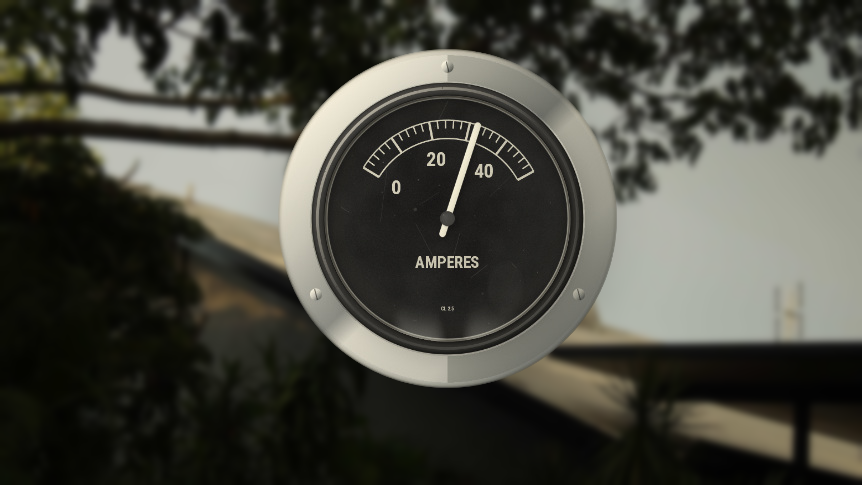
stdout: 32
